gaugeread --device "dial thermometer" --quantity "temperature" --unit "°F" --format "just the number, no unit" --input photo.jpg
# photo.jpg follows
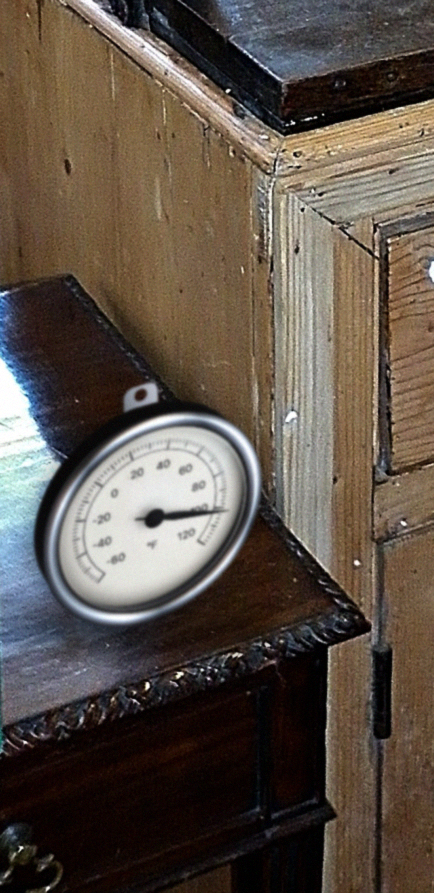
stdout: 100
